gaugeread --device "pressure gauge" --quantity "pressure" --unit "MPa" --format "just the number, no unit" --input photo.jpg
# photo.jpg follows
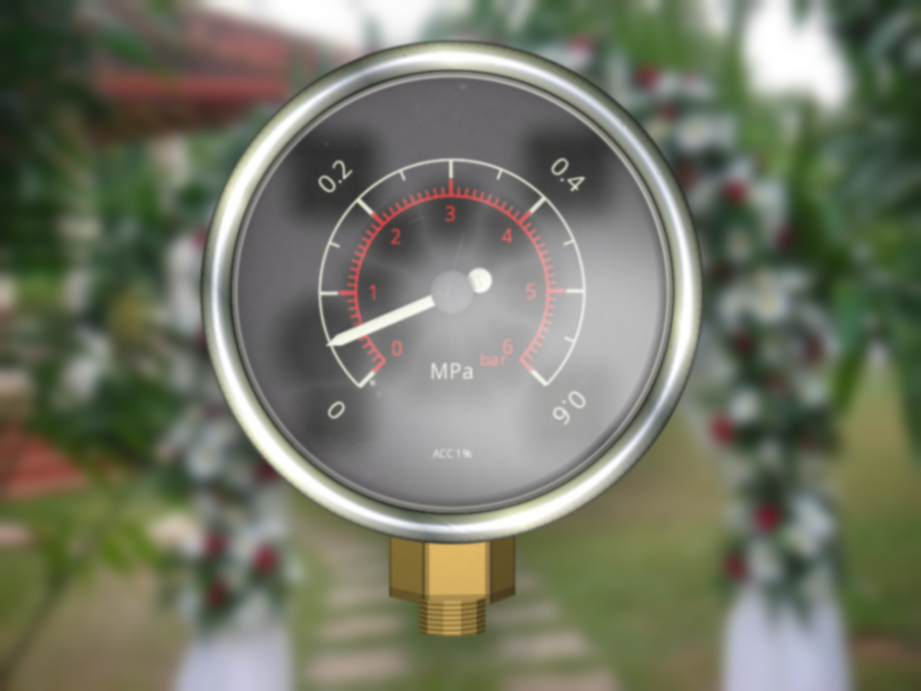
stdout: 0.05
